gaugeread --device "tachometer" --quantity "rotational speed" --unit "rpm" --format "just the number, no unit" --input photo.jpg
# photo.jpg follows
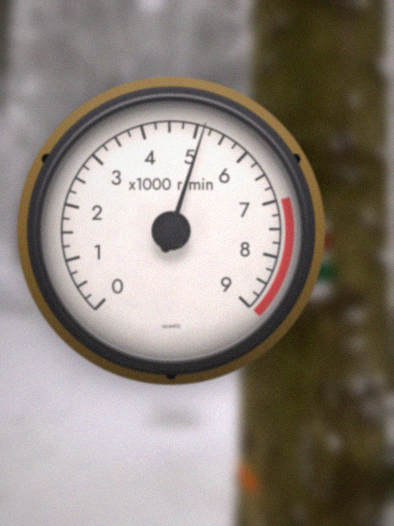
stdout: 5125
